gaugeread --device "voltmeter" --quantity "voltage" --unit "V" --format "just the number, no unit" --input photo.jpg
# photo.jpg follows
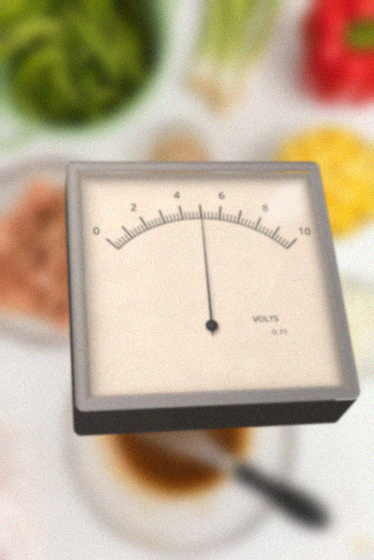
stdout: 5
